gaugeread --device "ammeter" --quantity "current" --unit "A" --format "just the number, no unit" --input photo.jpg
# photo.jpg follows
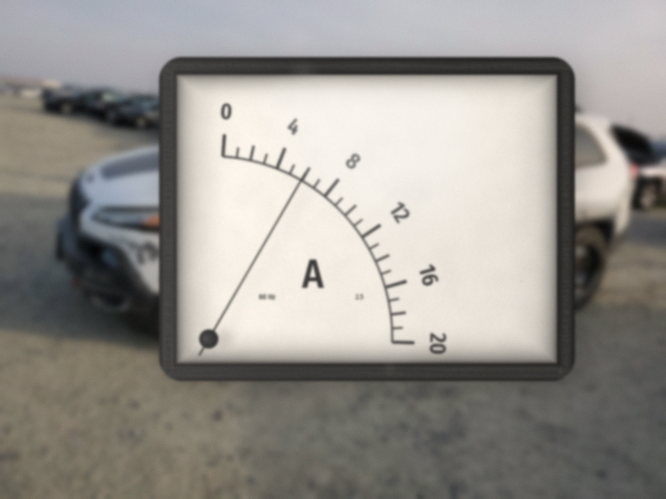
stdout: 6
